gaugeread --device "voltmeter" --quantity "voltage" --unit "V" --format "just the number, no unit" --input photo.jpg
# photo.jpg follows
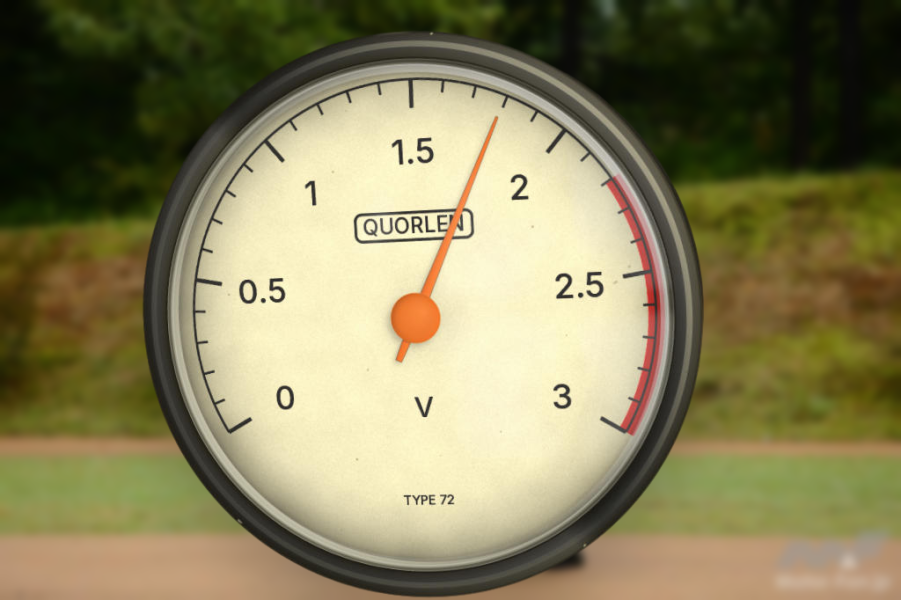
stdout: 1.8
